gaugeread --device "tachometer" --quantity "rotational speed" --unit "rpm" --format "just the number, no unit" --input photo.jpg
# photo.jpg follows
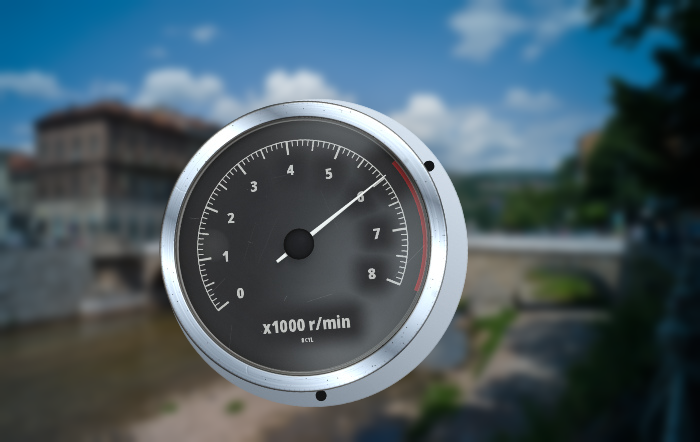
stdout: 6000
